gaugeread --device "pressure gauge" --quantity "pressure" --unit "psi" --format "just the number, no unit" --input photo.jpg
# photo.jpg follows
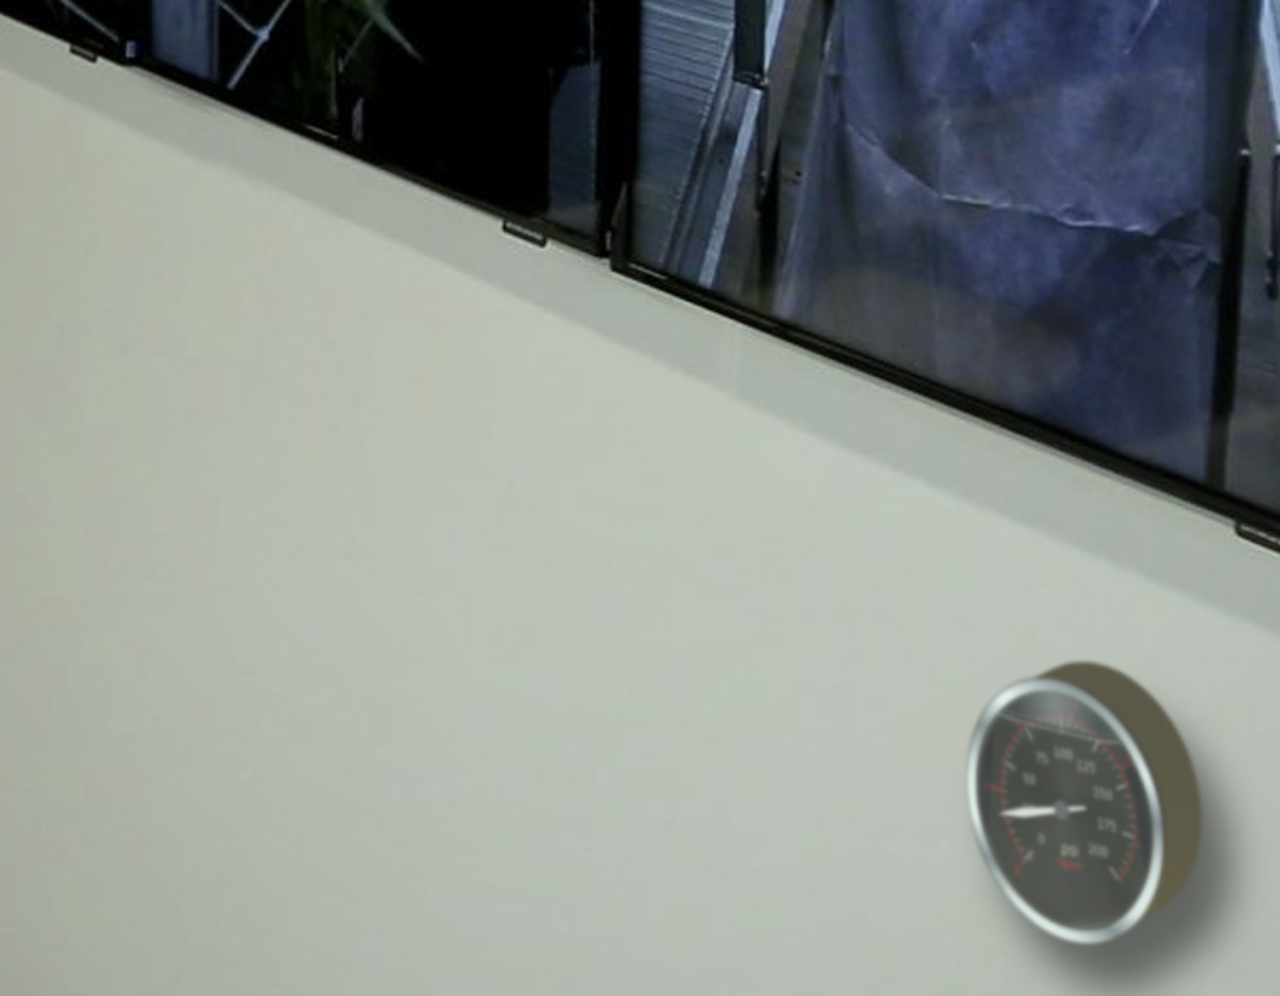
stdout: 25
